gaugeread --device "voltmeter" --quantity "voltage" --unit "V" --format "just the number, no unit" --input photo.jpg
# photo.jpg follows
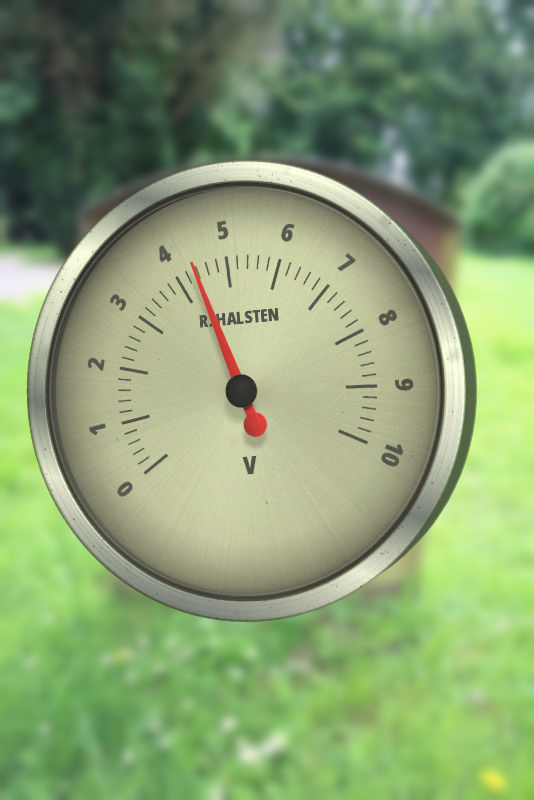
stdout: 4.4
